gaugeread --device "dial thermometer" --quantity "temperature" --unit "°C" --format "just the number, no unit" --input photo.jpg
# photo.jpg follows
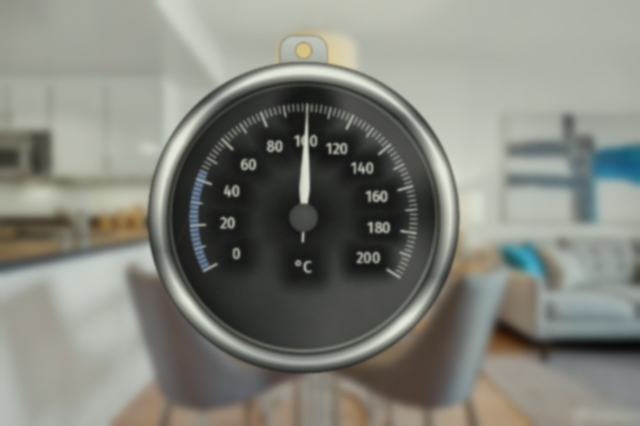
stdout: 100
